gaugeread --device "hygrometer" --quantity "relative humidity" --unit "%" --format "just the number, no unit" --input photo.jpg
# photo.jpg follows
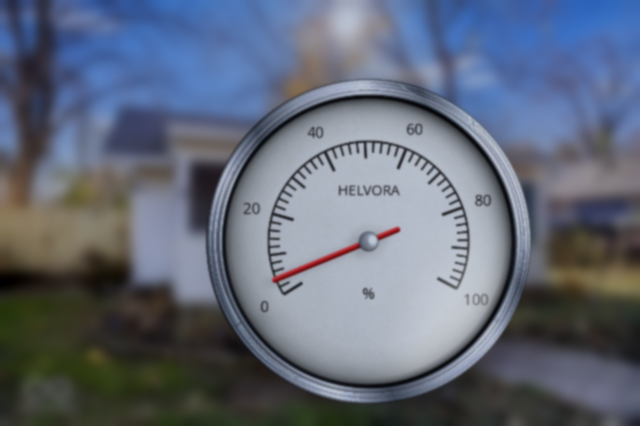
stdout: 4
